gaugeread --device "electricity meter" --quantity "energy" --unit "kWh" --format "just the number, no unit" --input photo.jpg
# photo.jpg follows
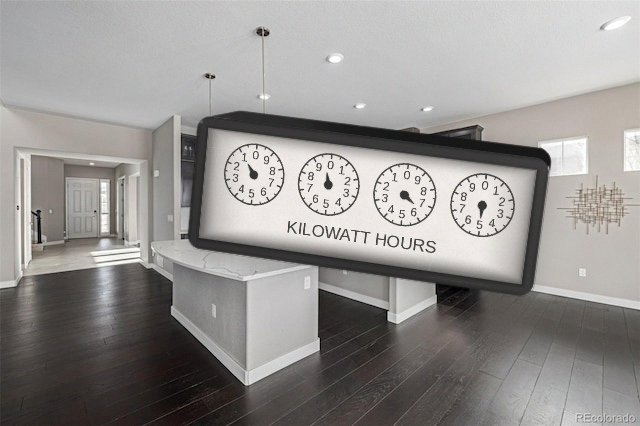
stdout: 965
